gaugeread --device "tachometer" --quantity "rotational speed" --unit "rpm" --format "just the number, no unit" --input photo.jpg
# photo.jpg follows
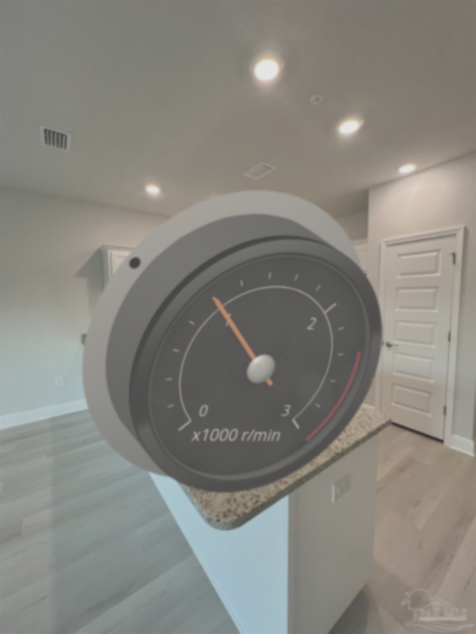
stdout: 1000
